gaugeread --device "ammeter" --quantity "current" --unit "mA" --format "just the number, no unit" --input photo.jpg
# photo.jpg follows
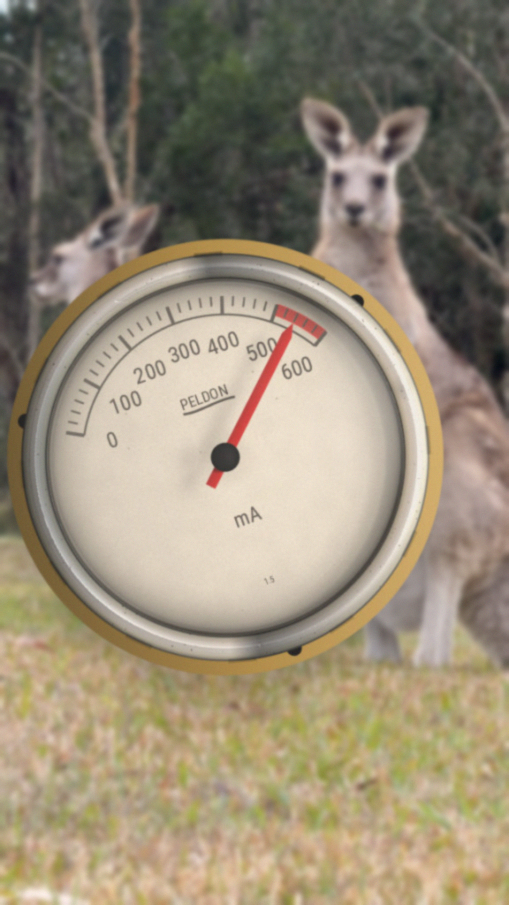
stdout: 540
